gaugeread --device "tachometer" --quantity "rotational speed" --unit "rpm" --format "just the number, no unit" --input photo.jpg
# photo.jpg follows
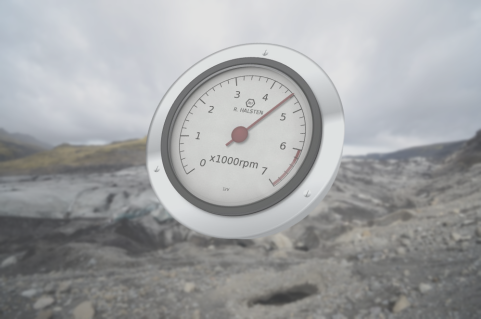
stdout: 4600
